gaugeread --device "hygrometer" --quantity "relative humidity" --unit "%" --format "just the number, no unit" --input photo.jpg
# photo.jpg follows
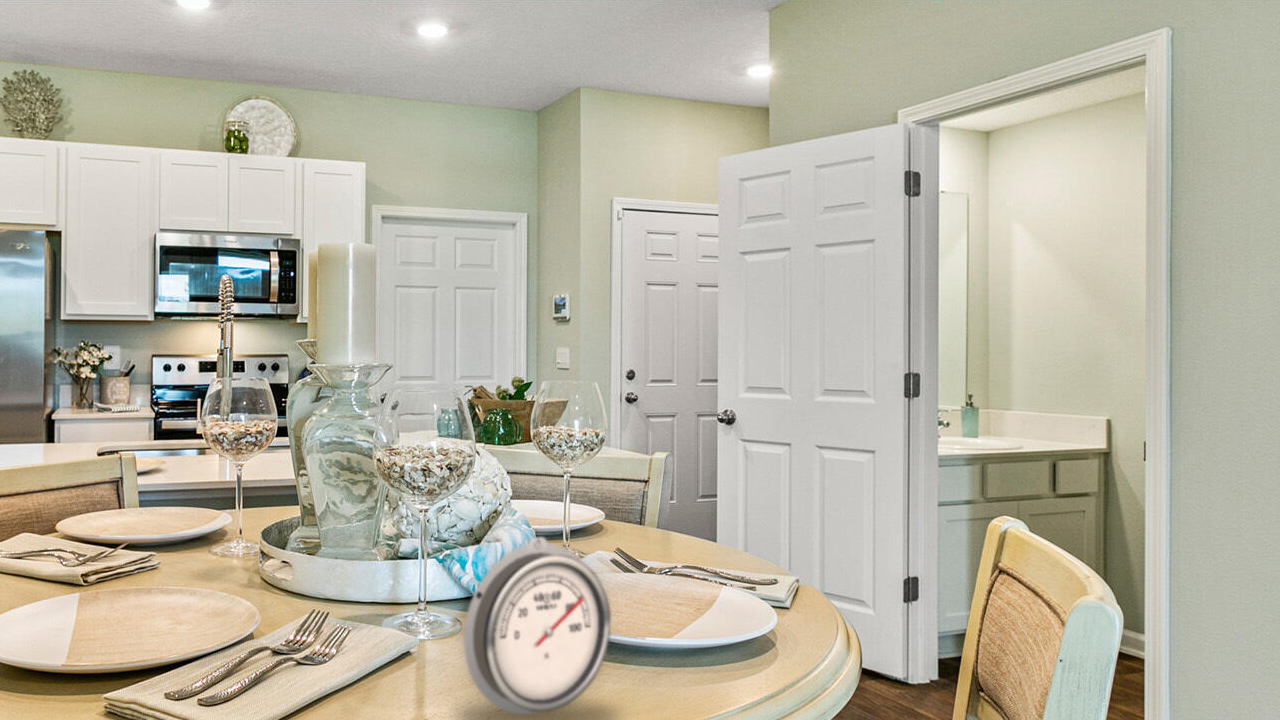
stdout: 80
